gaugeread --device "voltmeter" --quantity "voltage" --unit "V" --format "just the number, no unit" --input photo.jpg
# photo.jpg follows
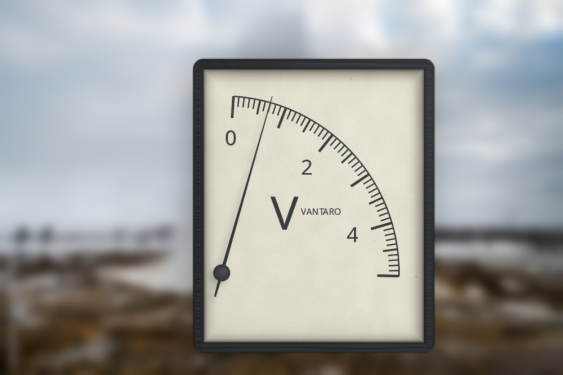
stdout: 0.7
